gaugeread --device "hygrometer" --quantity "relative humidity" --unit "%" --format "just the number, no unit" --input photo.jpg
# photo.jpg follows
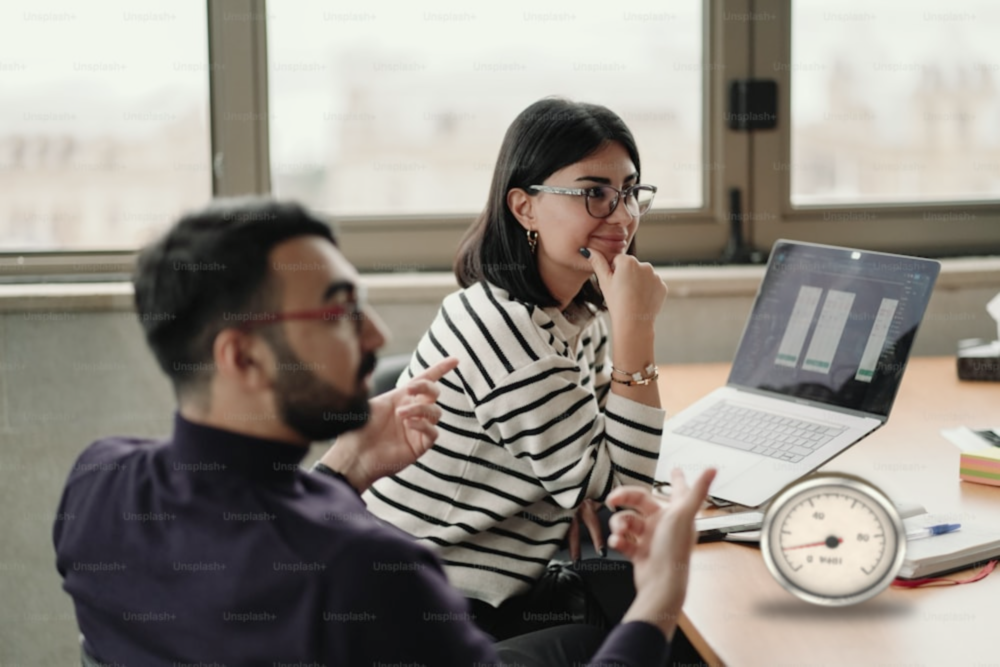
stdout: 12
